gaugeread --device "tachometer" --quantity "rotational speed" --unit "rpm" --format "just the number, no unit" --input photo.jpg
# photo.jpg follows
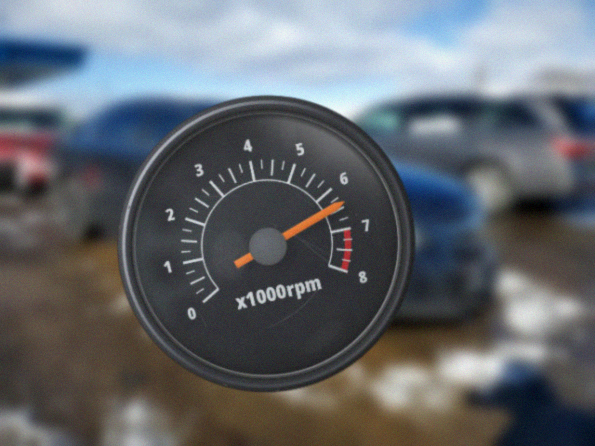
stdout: 6375
